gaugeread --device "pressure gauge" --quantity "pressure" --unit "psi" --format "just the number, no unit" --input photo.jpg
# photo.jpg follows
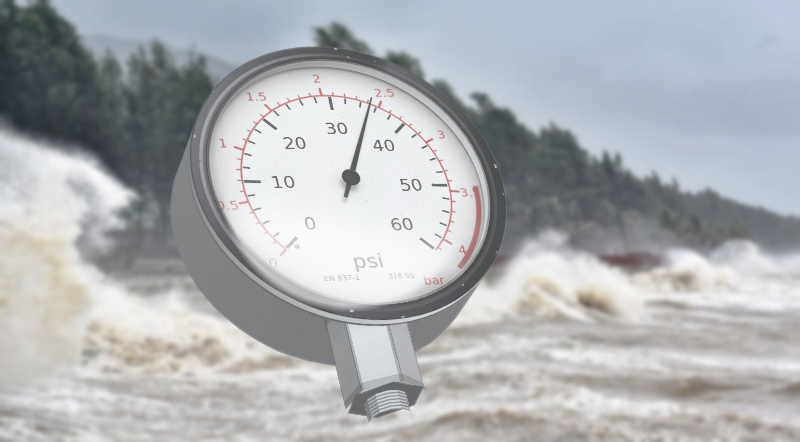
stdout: 35
